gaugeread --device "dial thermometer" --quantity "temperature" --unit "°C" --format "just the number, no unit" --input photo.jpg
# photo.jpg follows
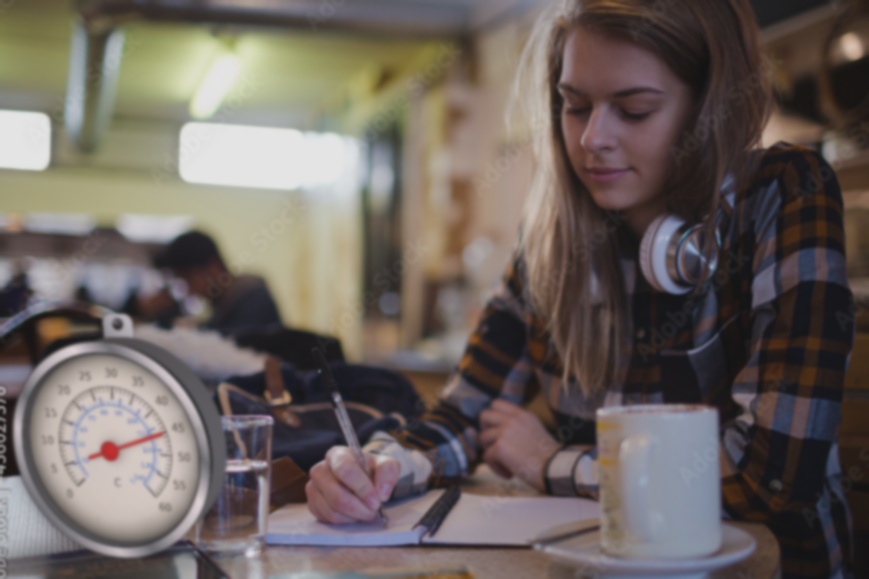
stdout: 45
